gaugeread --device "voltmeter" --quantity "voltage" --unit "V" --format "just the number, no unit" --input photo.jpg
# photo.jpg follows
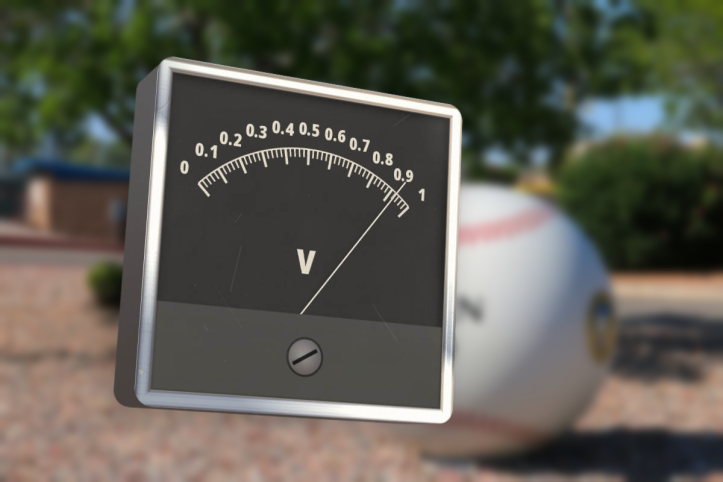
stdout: 0.92
